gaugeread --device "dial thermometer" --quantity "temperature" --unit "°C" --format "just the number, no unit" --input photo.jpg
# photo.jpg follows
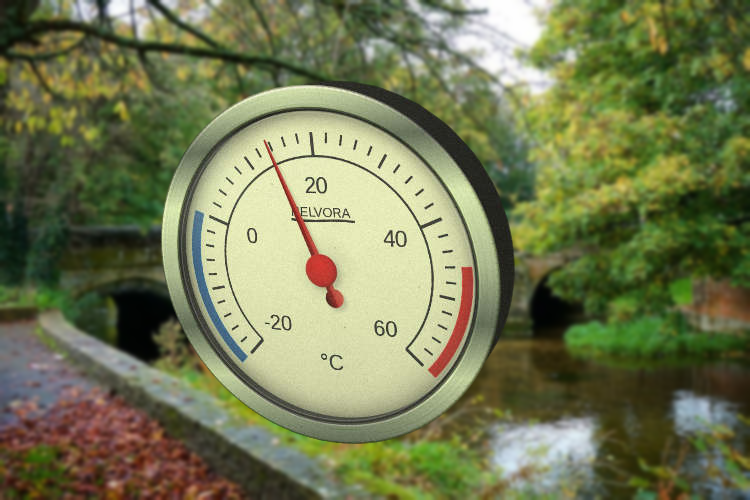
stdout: 14
